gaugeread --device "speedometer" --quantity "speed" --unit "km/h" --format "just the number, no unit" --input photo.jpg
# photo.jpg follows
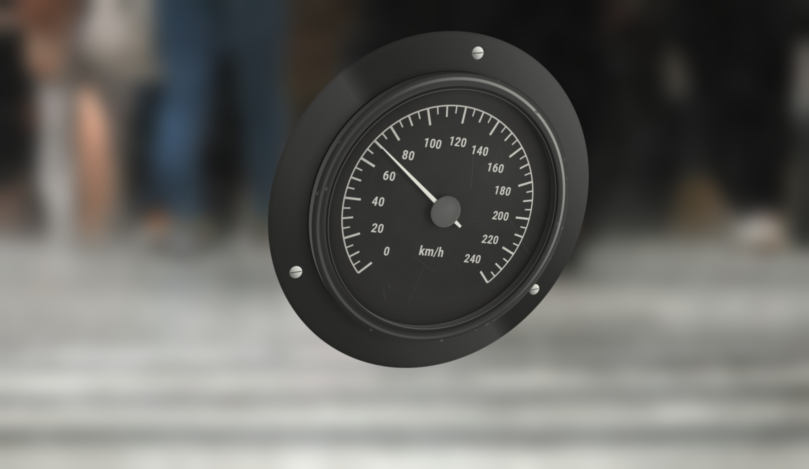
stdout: 70
